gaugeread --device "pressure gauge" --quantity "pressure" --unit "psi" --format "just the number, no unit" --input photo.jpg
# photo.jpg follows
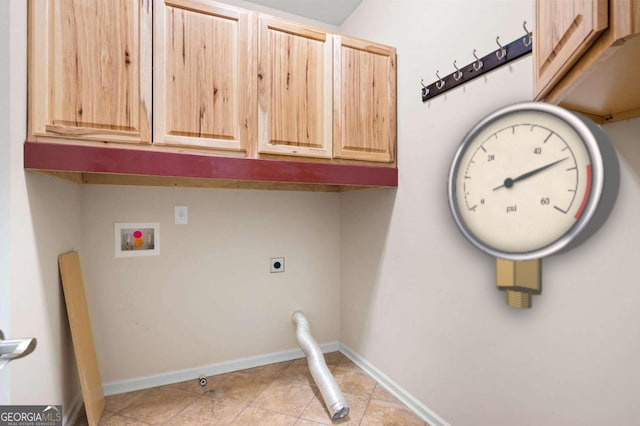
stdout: 47.5
